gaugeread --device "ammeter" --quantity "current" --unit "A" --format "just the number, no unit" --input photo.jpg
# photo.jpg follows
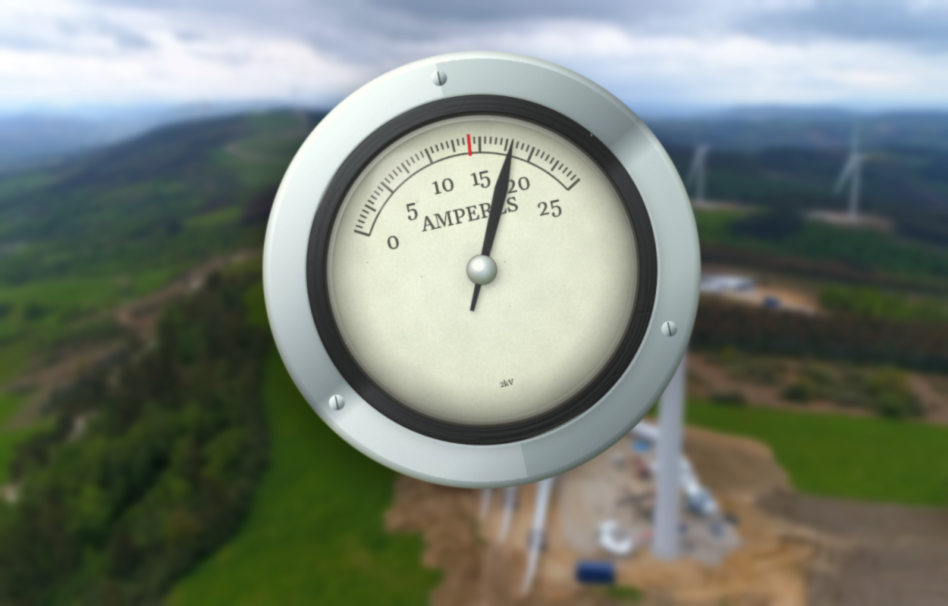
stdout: 18
